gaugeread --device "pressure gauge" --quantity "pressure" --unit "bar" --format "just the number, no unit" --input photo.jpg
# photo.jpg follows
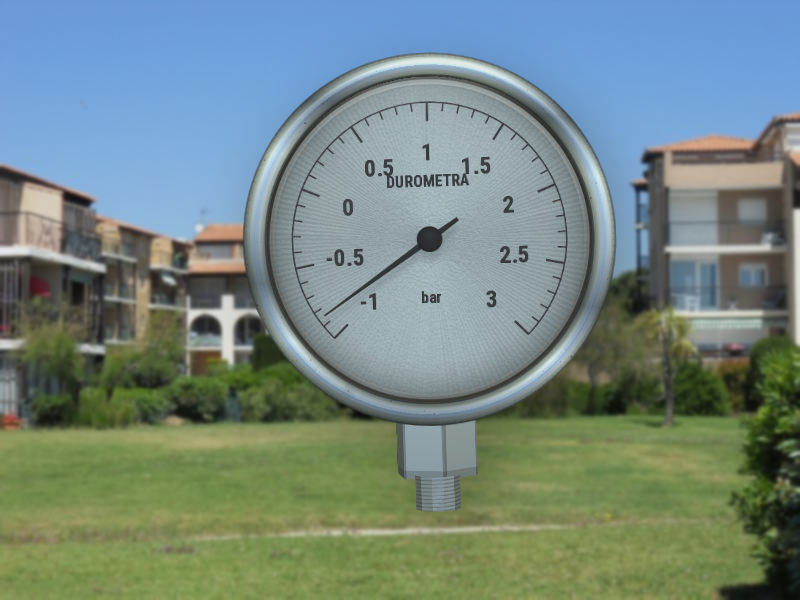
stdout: -0.85
